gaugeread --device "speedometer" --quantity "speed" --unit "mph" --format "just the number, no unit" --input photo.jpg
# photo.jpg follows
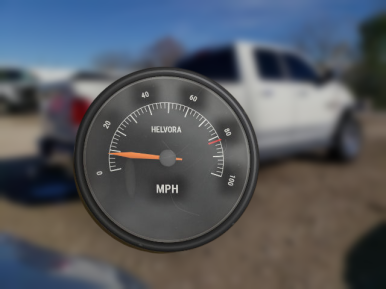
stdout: 8
